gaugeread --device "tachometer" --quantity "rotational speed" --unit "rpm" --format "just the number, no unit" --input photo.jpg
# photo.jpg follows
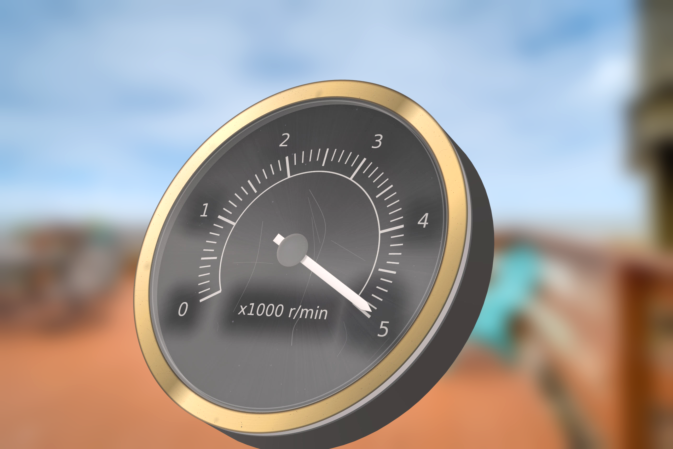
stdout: 4950
